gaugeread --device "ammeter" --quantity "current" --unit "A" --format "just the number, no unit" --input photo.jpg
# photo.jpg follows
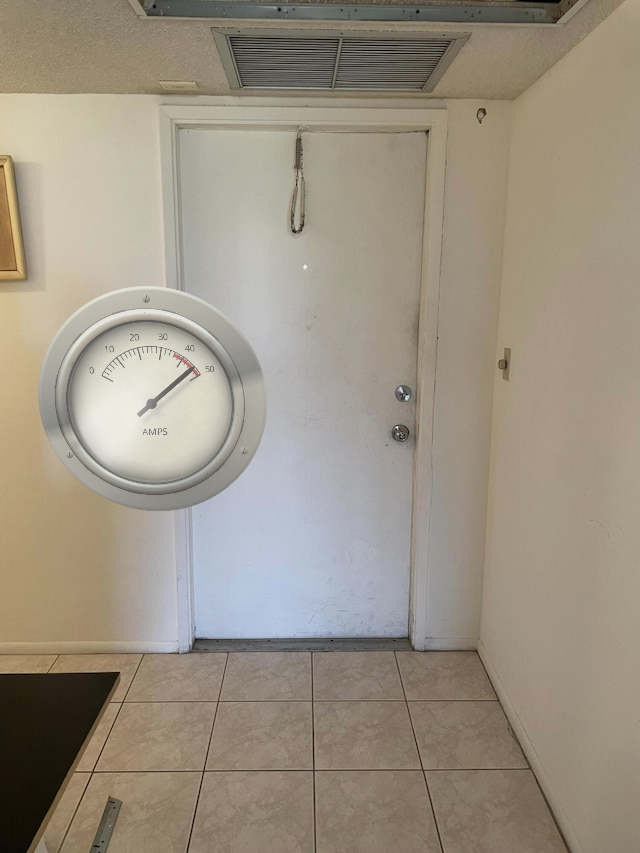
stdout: 46
